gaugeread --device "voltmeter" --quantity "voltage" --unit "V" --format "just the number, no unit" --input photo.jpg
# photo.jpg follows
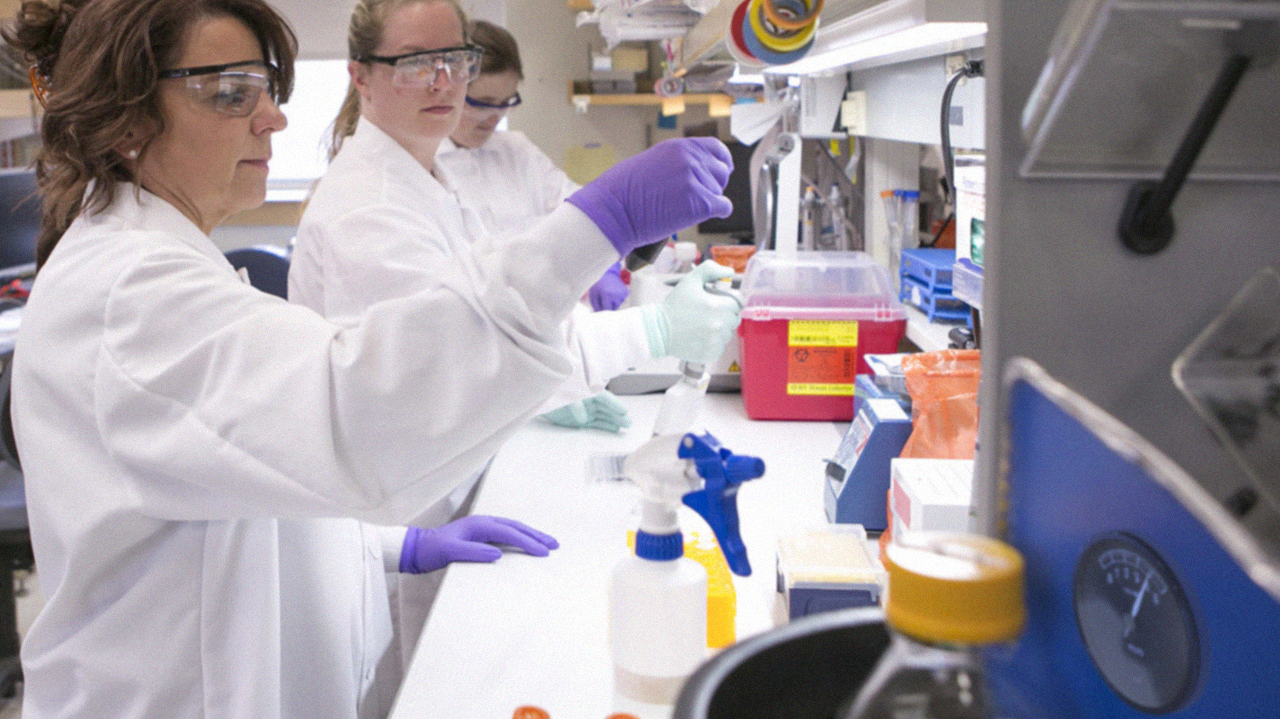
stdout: 4
